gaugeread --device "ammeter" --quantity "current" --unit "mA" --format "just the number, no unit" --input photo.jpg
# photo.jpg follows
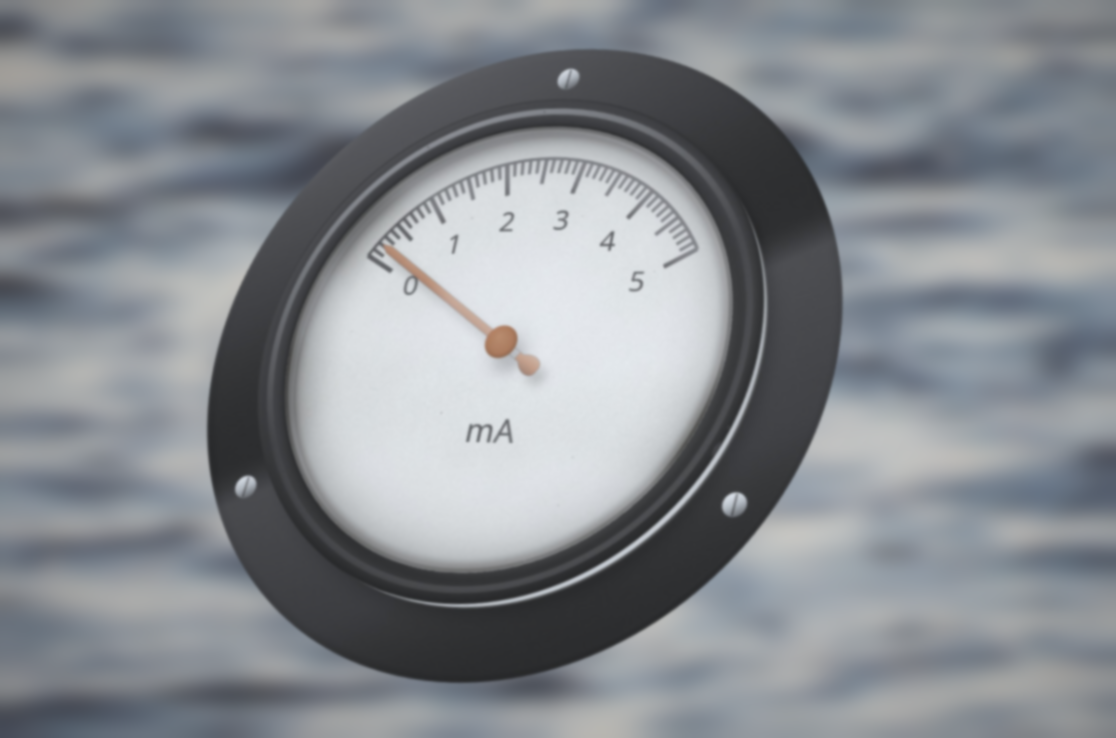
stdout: 0.2
